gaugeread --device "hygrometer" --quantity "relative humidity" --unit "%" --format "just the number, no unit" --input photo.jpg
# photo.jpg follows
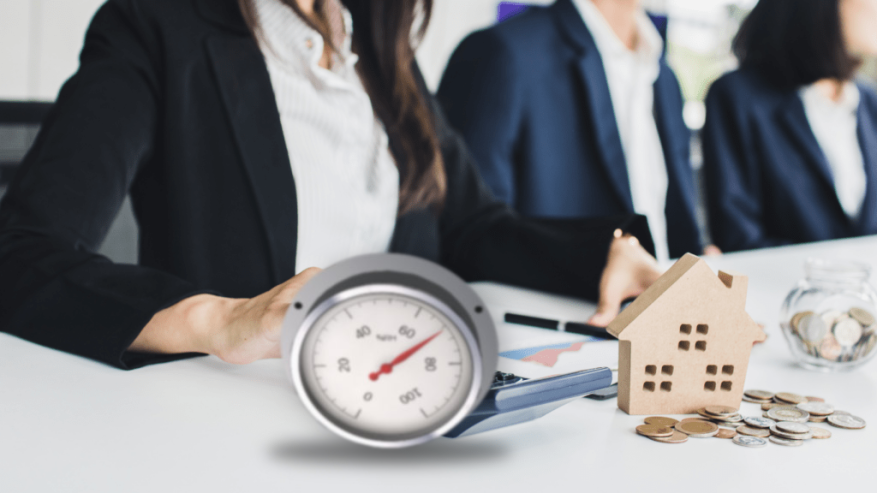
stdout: 68
